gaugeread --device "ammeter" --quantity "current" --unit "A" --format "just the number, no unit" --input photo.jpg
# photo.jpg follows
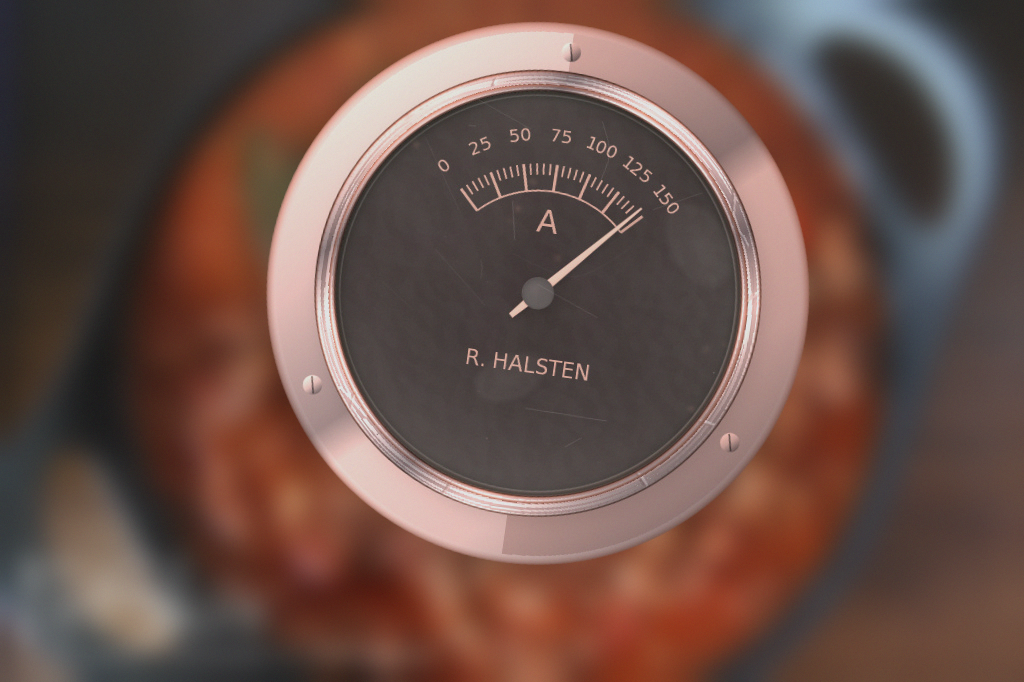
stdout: 145
